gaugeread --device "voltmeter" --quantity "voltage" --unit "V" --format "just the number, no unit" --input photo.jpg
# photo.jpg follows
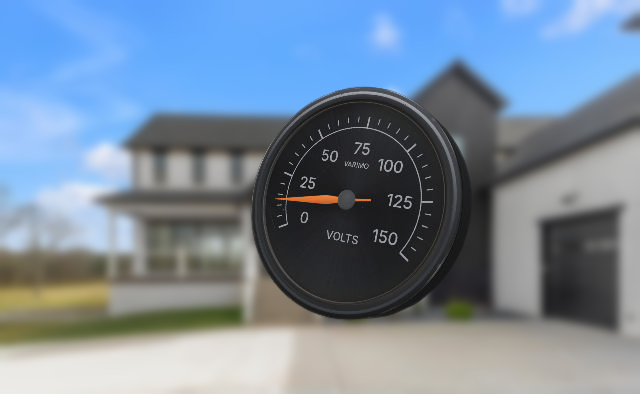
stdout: 12.5
